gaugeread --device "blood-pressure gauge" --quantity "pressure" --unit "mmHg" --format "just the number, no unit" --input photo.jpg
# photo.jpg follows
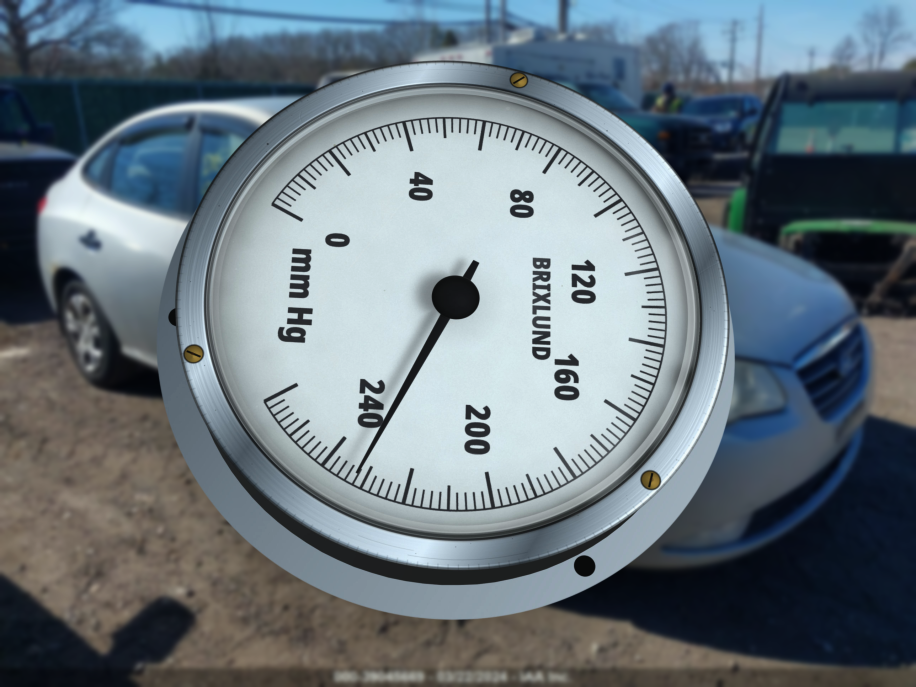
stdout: 232
